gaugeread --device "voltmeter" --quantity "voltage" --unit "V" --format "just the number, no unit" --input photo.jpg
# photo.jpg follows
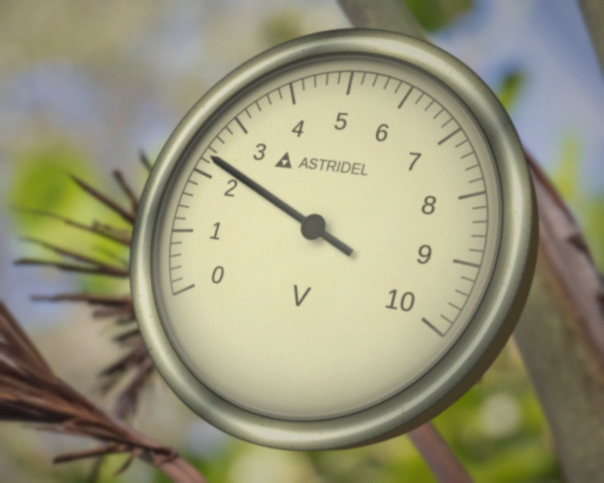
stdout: 2.3
